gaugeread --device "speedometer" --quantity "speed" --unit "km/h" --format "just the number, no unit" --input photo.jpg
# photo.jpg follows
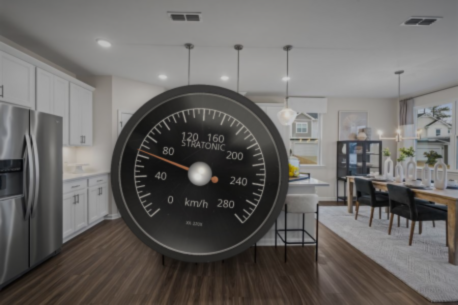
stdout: 65
